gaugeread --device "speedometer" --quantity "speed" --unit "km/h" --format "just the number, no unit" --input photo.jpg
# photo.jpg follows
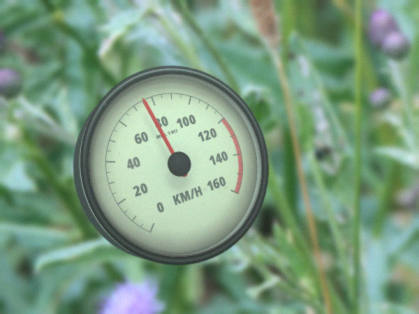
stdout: 75
